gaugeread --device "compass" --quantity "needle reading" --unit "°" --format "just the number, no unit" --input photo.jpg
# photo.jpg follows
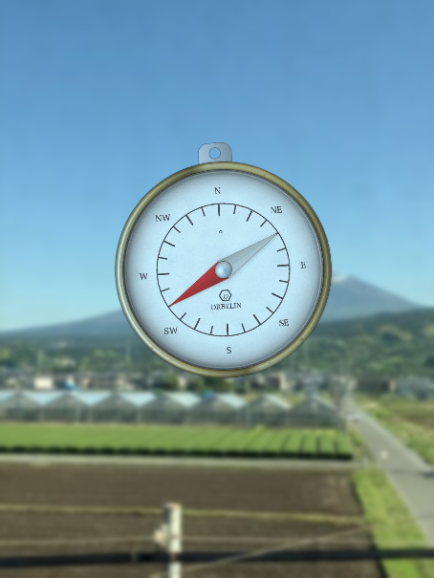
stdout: 240
